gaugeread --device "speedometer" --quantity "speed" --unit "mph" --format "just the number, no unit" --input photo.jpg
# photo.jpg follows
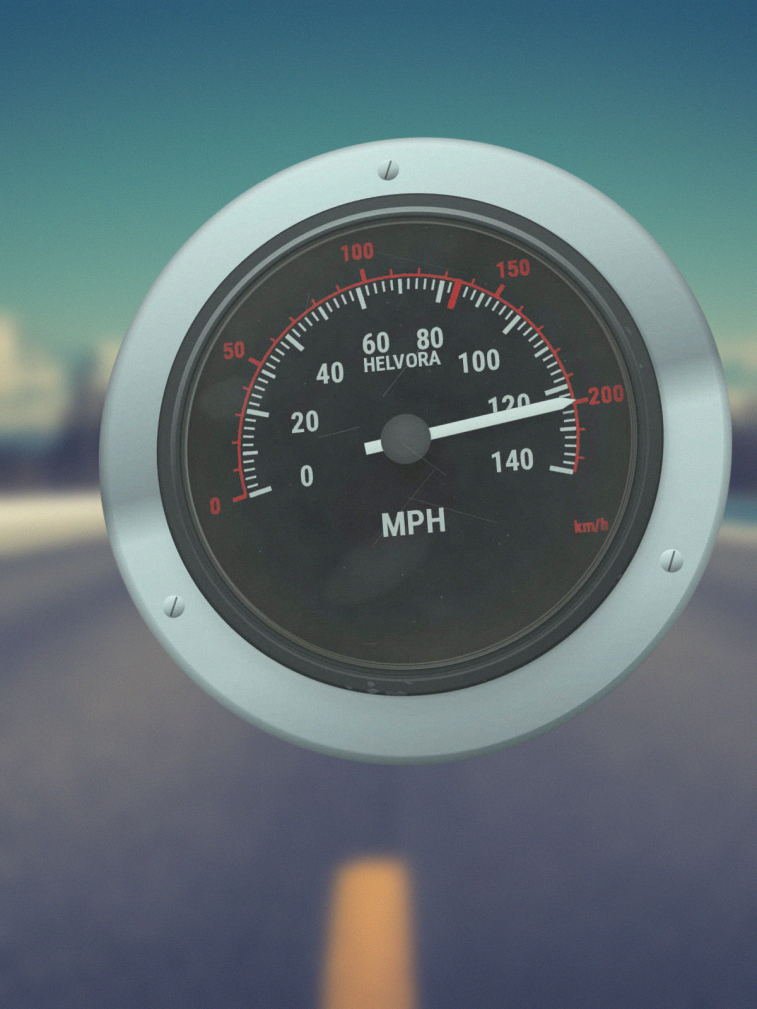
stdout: 124
